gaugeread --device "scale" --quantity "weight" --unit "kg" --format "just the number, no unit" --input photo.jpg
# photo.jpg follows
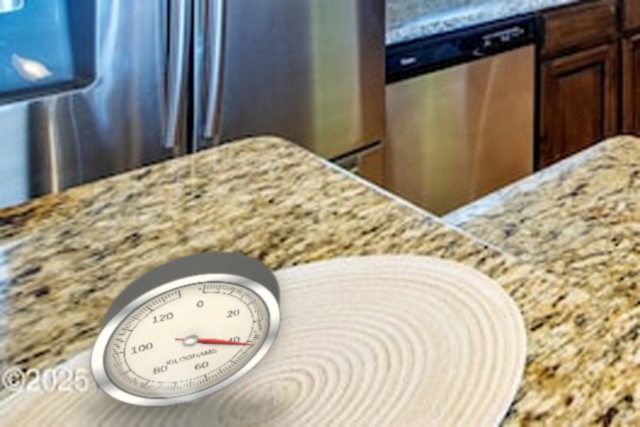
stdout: 40
